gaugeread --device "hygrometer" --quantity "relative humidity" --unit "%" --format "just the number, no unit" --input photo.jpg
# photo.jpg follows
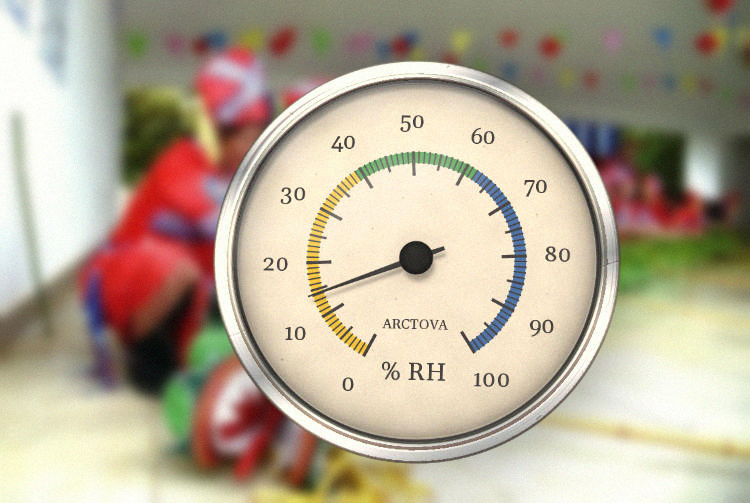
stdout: 14
